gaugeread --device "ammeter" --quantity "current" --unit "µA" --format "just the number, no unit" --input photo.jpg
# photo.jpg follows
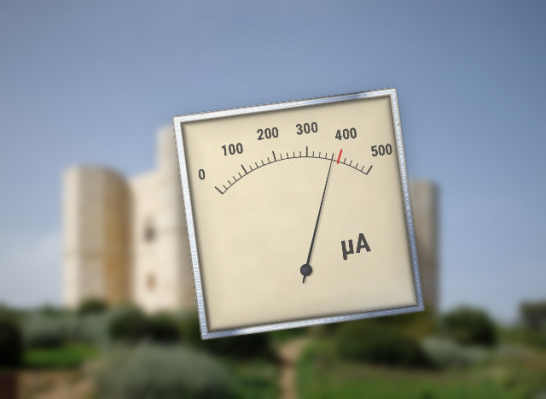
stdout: 380
